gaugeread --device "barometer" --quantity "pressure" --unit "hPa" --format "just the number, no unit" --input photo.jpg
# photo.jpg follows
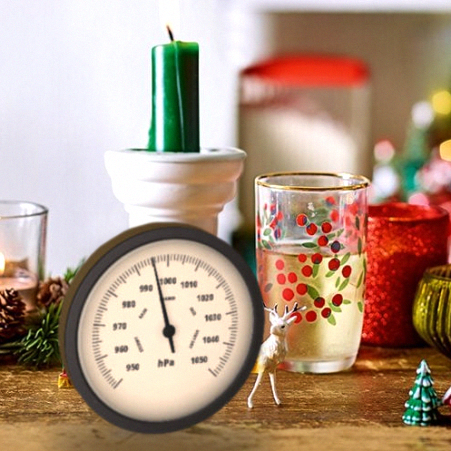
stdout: 995
